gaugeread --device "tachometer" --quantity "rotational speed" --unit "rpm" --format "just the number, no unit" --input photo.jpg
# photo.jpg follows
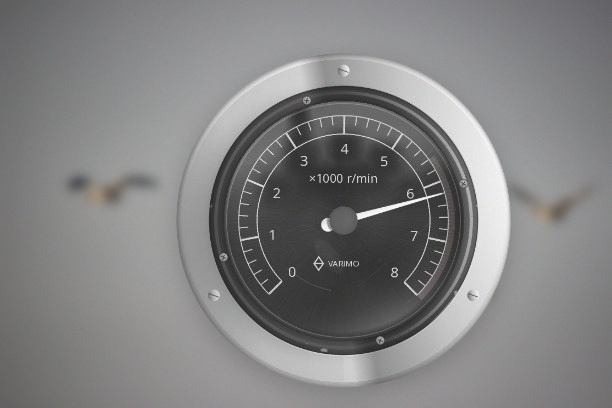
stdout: 6200
